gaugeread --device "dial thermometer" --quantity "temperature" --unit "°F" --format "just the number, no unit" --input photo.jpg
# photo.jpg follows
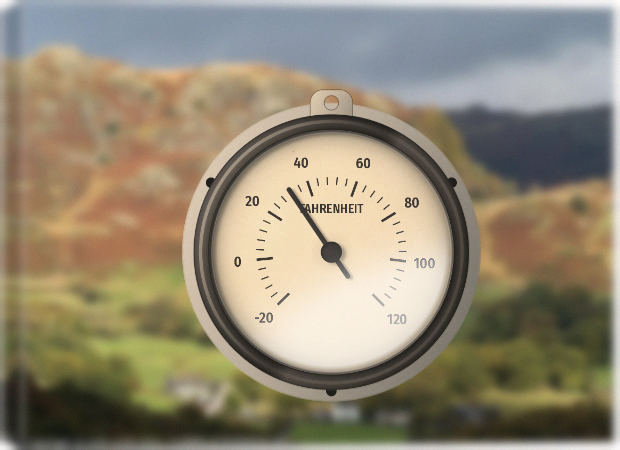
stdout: 32
